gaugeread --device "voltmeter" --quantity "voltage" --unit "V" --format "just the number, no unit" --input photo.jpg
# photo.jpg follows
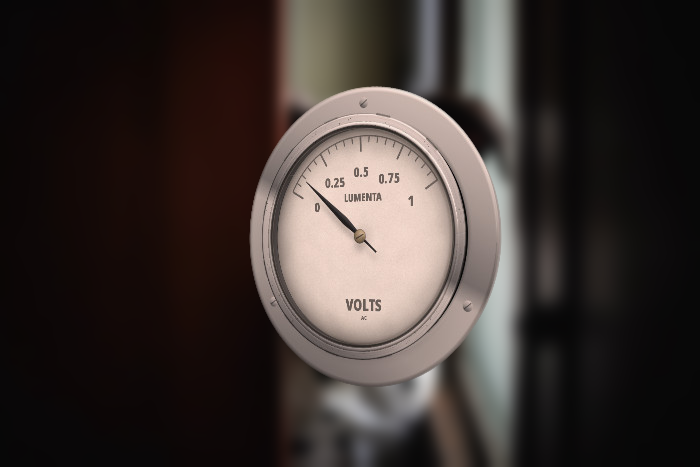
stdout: 0.1
